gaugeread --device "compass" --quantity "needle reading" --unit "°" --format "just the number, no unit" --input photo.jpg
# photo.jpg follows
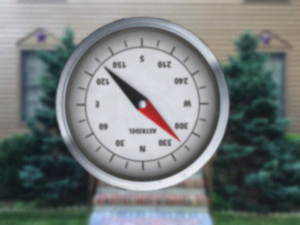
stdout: 315
